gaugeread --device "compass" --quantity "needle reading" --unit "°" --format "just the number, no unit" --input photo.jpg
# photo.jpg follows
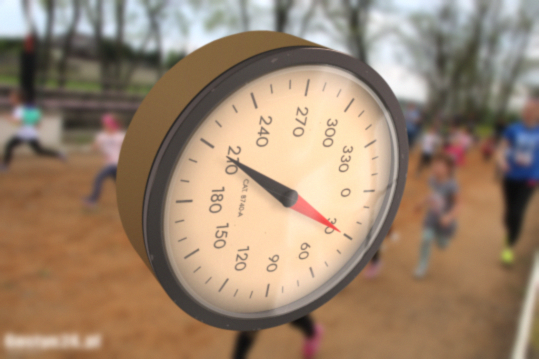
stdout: 30
